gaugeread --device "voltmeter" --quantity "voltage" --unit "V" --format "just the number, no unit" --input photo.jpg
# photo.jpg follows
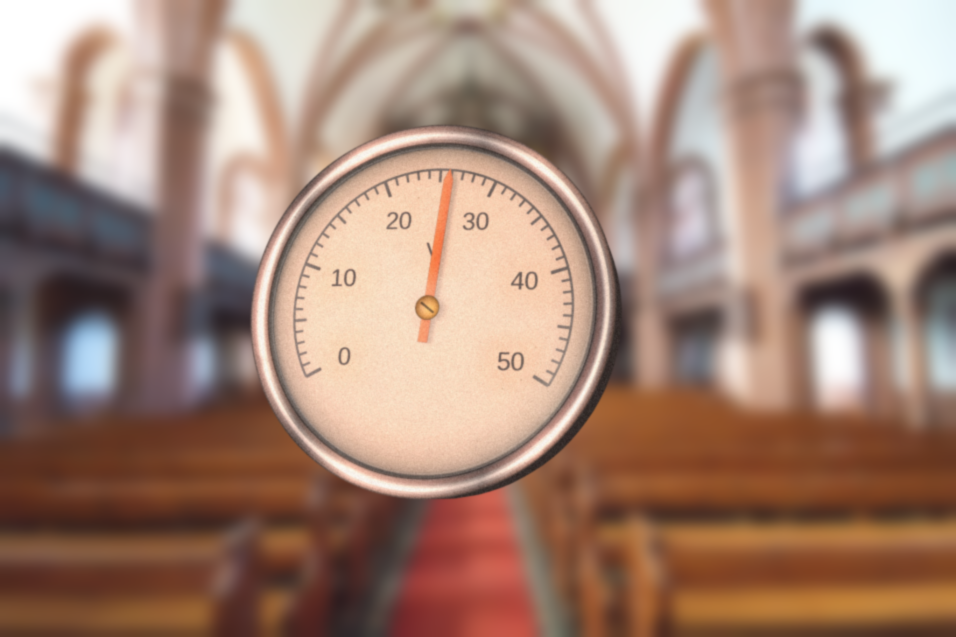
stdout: 26
